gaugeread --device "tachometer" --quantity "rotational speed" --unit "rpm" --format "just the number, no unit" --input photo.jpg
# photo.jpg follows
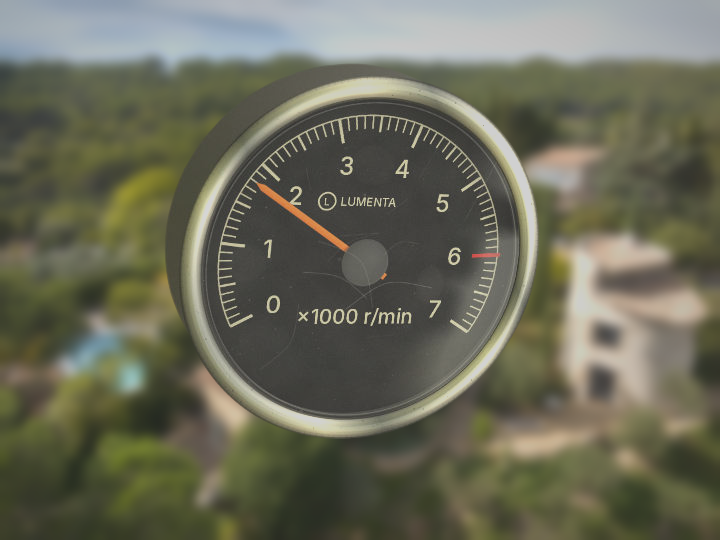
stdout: 1800
